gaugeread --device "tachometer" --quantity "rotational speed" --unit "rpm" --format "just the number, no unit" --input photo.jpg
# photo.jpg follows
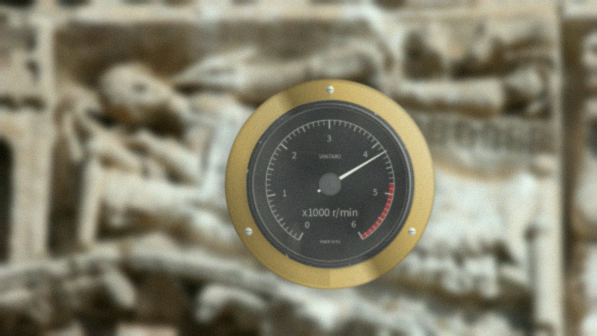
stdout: 4200
